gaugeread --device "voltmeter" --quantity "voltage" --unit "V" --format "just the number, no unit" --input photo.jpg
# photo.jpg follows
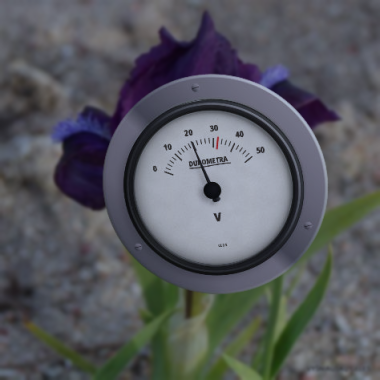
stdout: 20
